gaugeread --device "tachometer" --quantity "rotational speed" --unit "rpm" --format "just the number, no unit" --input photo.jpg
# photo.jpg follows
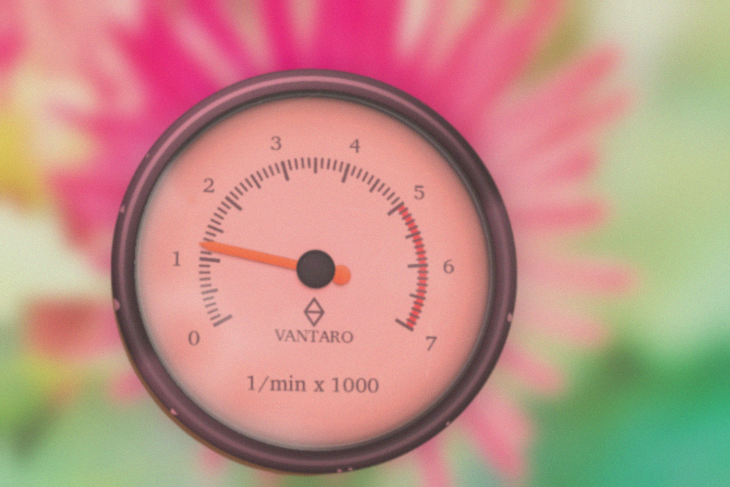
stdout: 1200
